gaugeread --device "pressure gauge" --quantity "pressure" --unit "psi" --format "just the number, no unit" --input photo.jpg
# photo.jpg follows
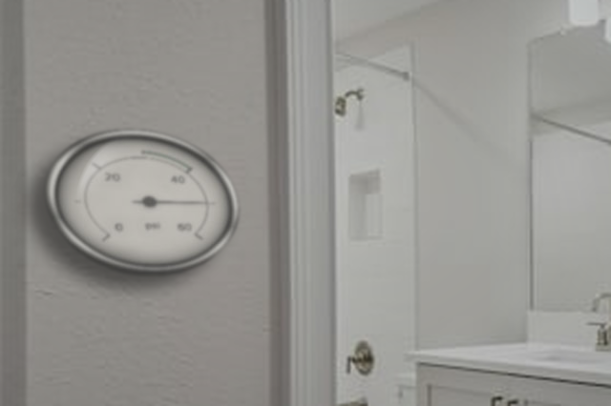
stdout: 50
